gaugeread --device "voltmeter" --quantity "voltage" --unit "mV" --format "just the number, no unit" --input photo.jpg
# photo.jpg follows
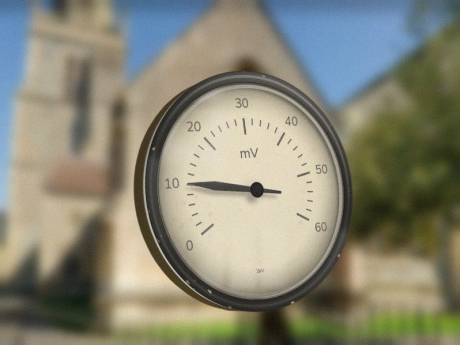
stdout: 10
